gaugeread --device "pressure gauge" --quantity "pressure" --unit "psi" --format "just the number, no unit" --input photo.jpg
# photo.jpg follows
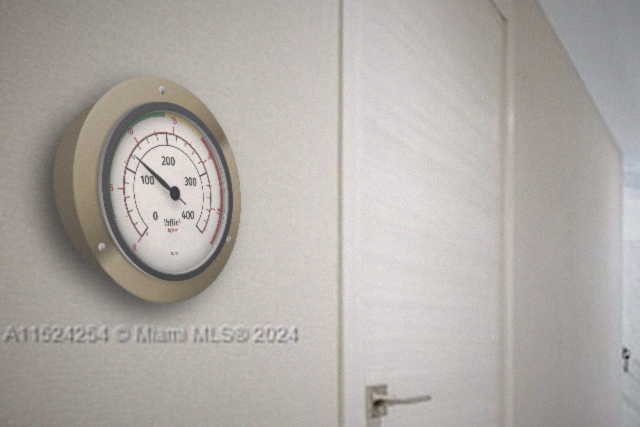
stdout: 120
